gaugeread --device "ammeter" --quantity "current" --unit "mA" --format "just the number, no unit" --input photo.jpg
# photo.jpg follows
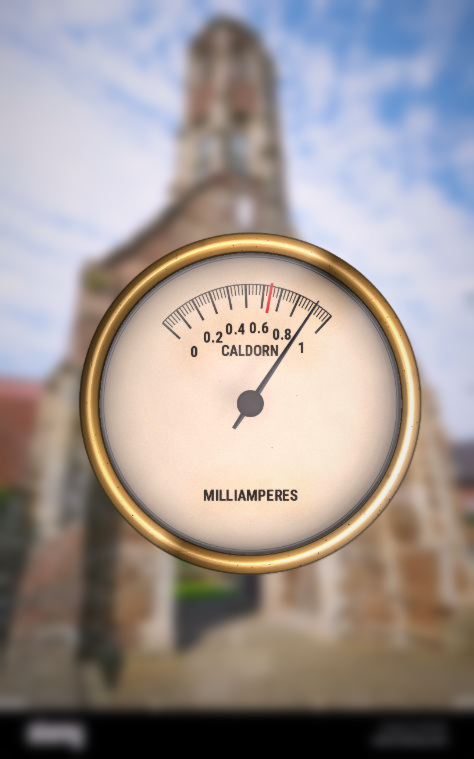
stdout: 0.9
